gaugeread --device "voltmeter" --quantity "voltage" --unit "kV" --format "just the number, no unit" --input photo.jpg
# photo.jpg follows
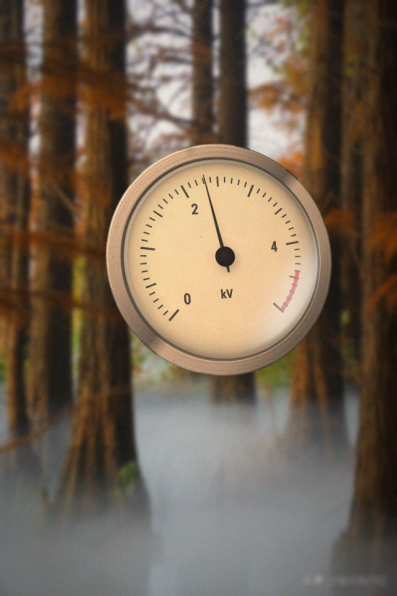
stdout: 2.3
